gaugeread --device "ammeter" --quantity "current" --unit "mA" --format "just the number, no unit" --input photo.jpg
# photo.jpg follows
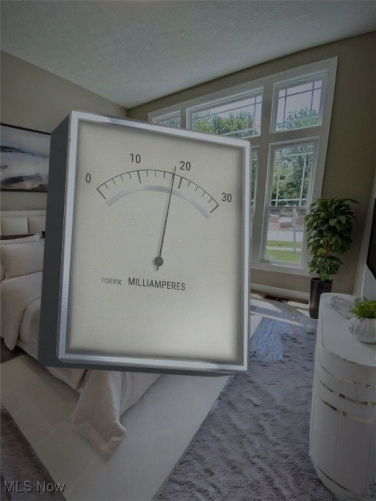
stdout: 18
